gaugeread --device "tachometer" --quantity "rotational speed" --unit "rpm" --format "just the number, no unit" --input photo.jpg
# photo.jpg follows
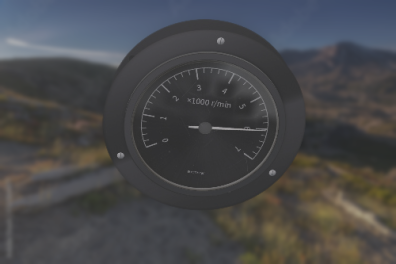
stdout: 6000
